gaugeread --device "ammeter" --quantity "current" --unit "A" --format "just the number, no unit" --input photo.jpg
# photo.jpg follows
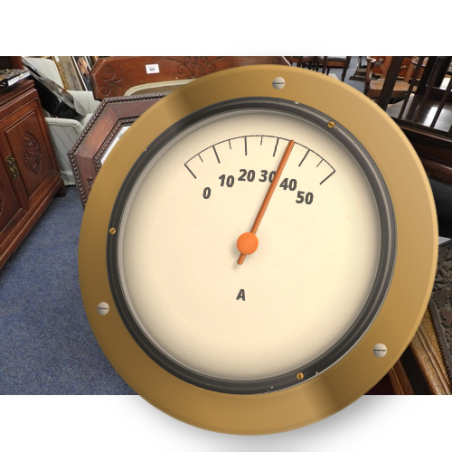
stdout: 35
